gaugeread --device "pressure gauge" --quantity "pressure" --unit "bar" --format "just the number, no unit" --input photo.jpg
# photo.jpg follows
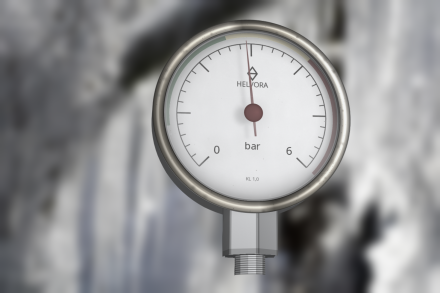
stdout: 2.9
